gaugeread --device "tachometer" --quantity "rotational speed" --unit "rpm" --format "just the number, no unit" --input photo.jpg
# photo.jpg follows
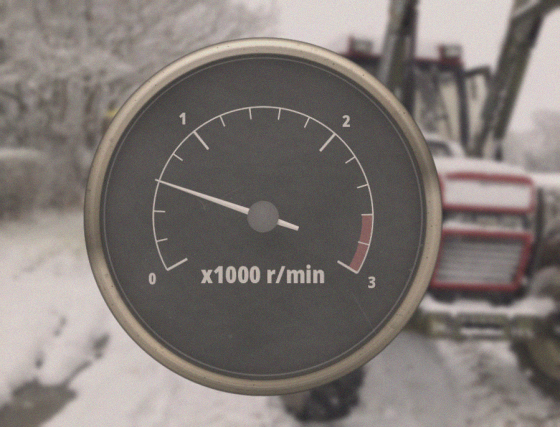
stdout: 600
